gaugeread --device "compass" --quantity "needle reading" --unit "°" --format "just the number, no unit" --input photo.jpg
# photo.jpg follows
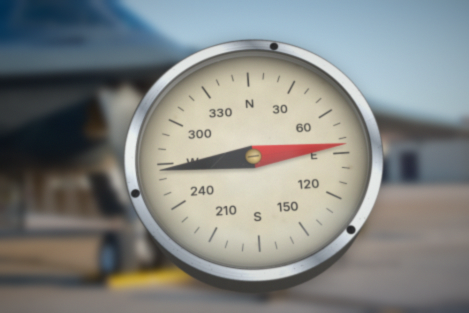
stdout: 85
